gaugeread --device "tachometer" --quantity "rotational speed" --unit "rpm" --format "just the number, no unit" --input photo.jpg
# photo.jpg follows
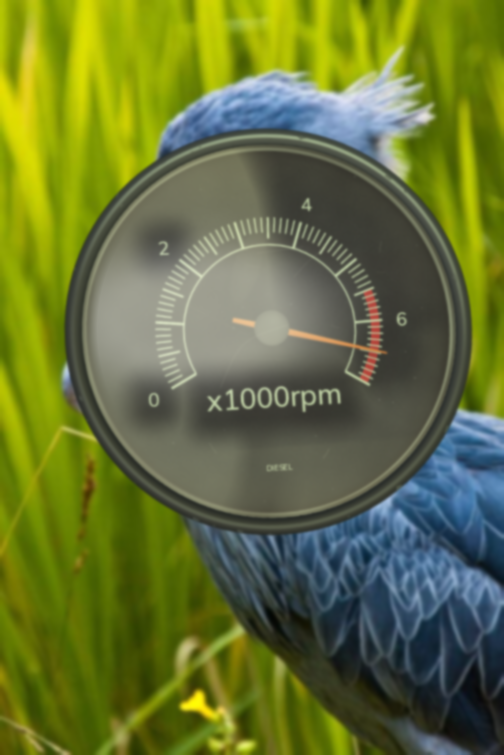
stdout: 6500
